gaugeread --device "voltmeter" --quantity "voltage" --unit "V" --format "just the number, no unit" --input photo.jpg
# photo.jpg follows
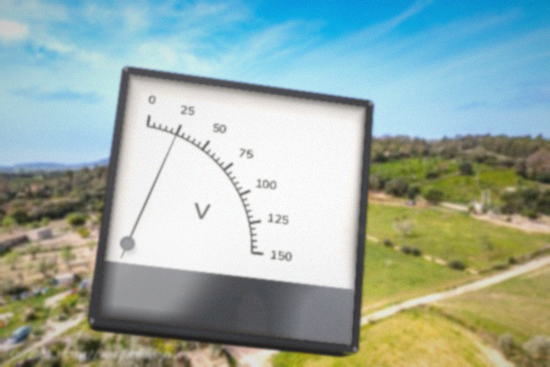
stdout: 25
